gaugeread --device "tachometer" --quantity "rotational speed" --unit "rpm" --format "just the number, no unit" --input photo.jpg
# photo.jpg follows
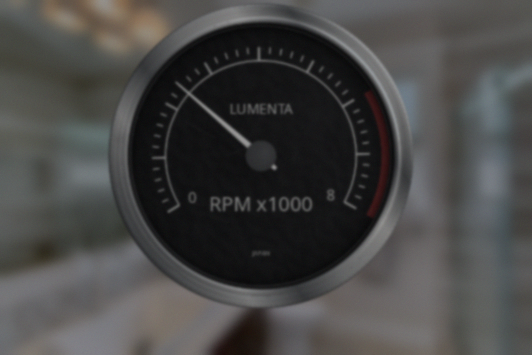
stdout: 2400
